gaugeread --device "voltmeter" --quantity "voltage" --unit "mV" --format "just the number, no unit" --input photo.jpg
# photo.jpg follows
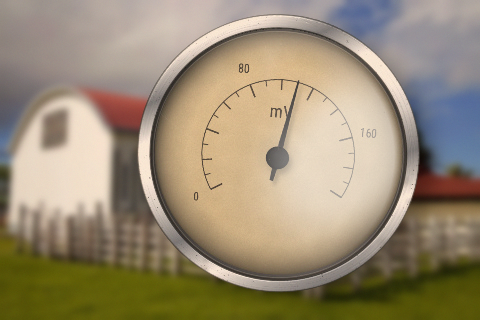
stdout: 110
